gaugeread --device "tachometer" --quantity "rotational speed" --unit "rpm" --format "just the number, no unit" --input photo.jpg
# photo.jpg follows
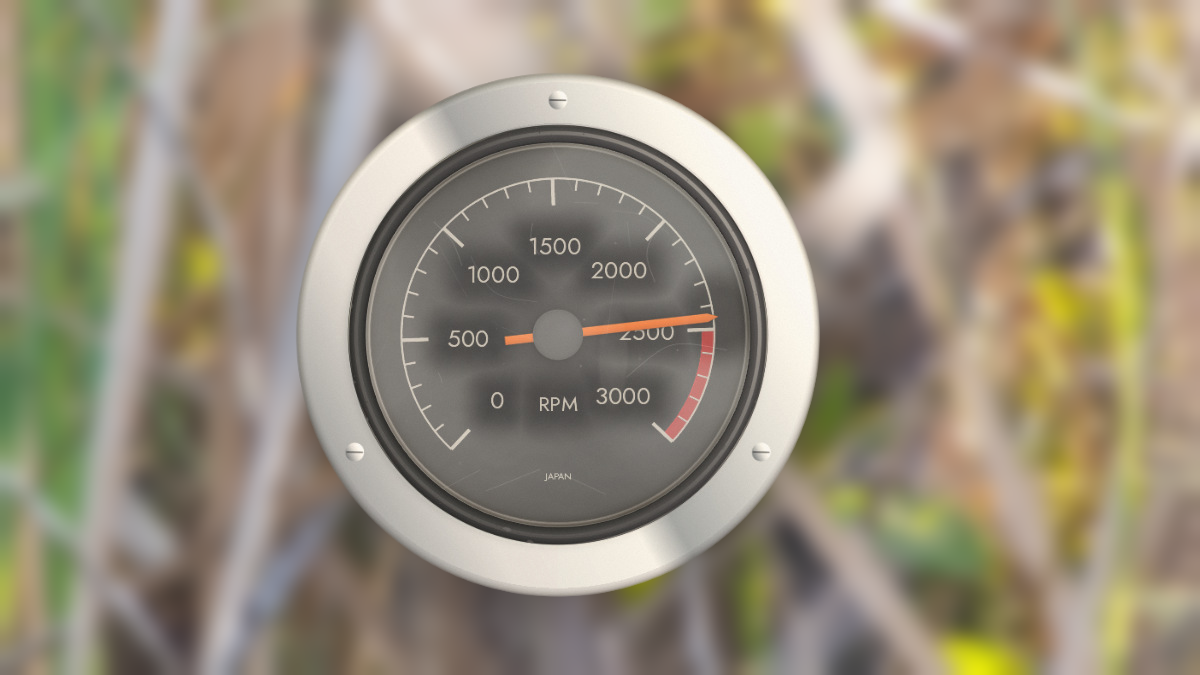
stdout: 2450
